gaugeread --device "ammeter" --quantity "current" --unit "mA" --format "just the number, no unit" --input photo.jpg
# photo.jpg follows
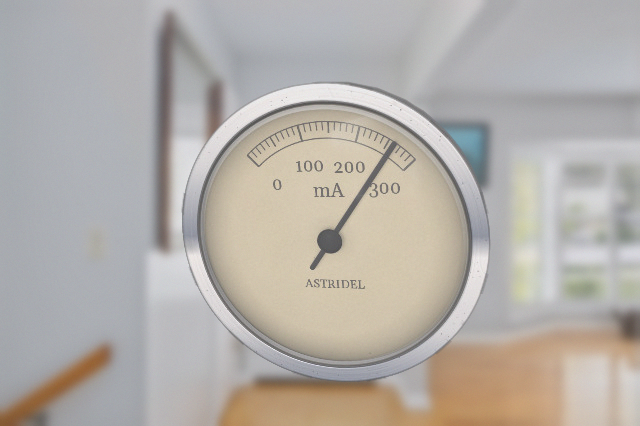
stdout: 260
